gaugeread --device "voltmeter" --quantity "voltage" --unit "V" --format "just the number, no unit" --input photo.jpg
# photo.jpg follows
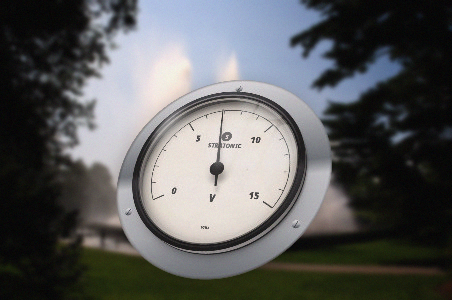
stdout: 7
